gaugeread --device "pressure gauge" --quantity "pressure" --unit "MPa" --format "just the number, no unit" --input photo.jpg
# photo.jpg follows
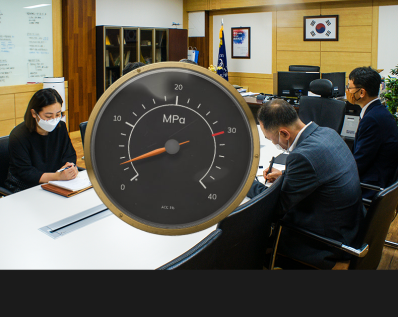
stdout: 3
